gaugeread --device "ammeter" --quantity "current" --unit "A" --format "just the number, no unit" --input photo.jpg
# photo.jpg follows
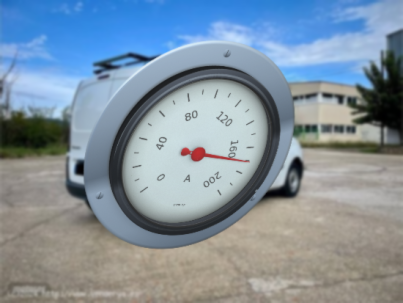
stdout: 170
